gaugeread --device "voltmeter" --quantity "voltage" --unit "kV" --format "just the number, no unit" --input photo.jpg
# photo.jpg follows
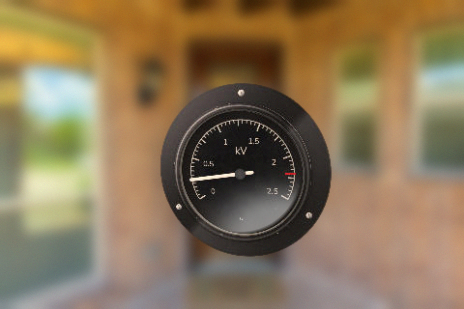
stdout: 0.25
